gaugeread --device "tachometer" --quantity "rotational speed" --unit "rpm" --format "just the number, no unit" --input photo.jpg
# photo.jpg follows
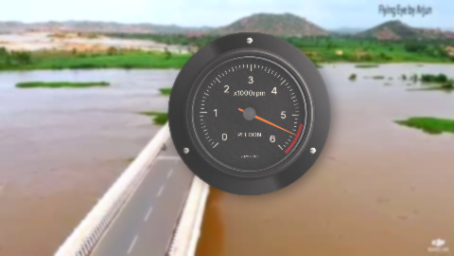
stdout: 5500
